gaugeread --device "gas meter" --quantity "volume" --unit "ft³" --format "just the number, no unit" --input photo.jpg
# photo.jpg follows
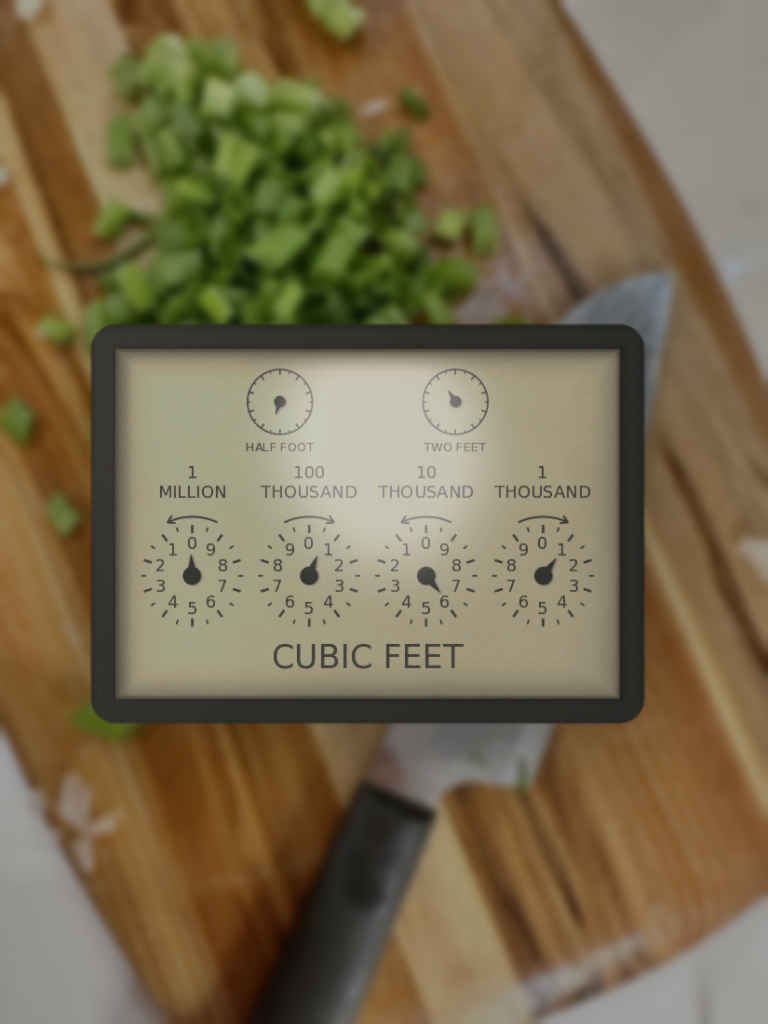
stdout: 6100
